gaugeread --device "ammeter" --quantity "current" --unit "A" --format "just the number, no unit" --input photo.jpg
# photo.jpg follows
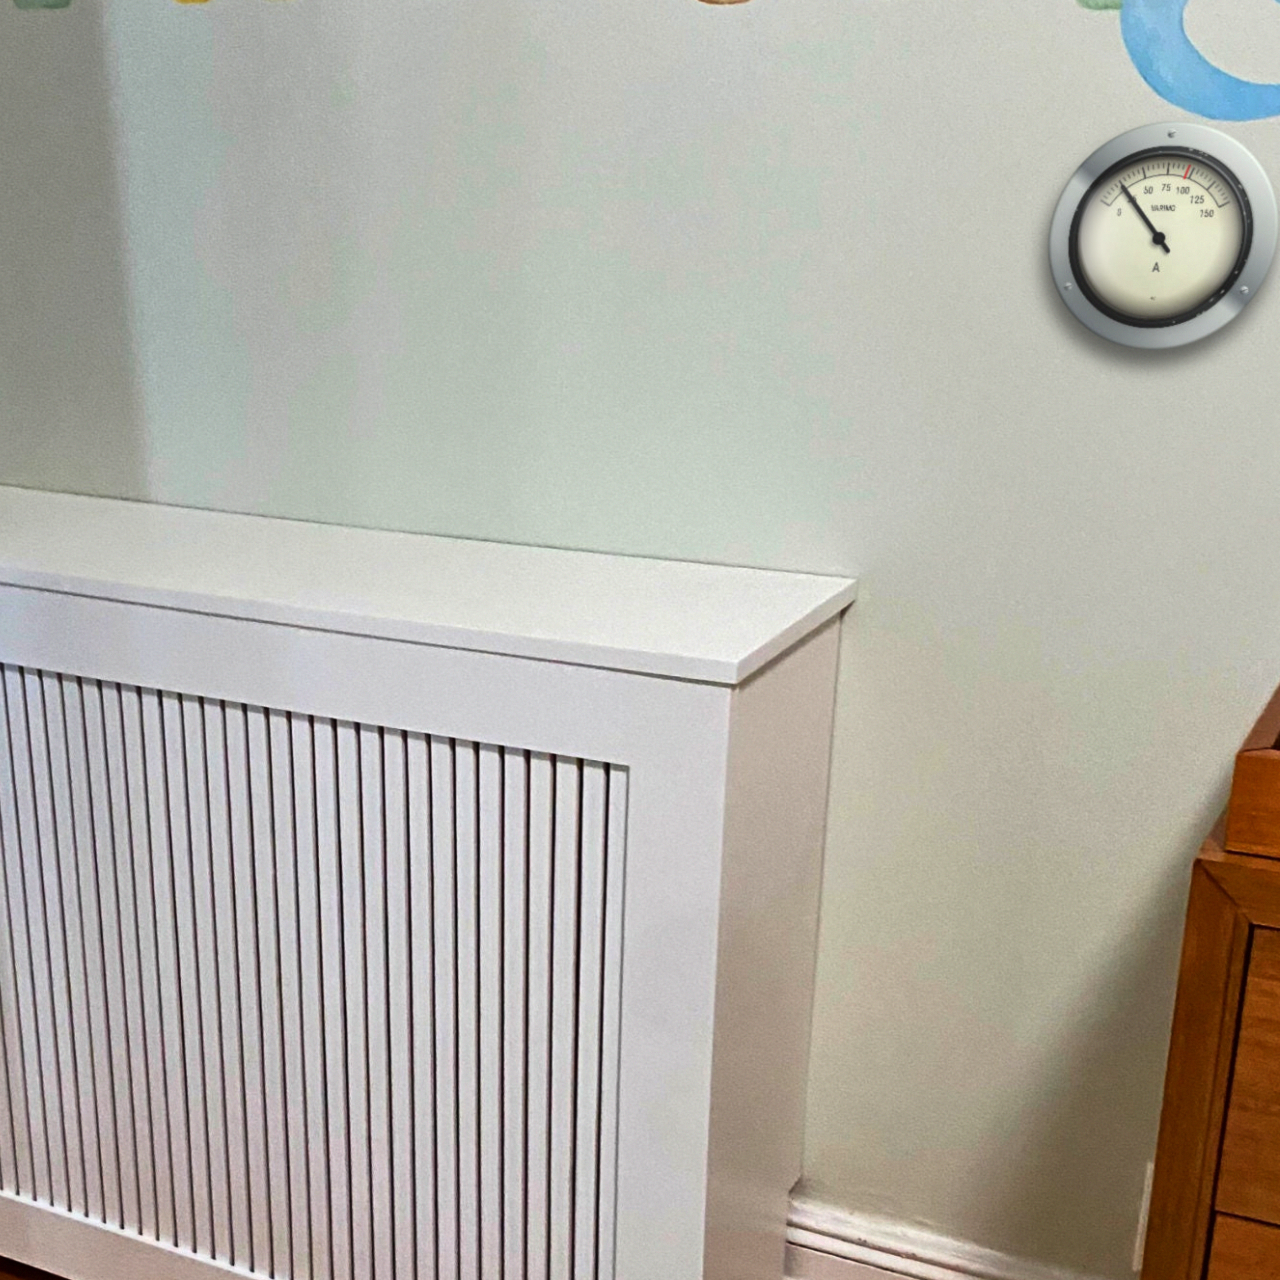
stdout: 25
